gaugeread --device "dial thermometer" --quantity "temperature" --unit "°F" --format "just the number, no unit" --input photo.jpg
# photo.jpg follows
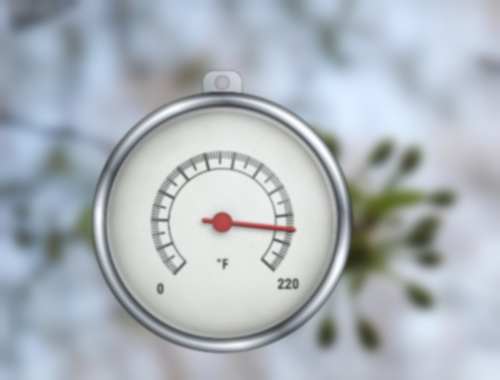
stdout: 190
